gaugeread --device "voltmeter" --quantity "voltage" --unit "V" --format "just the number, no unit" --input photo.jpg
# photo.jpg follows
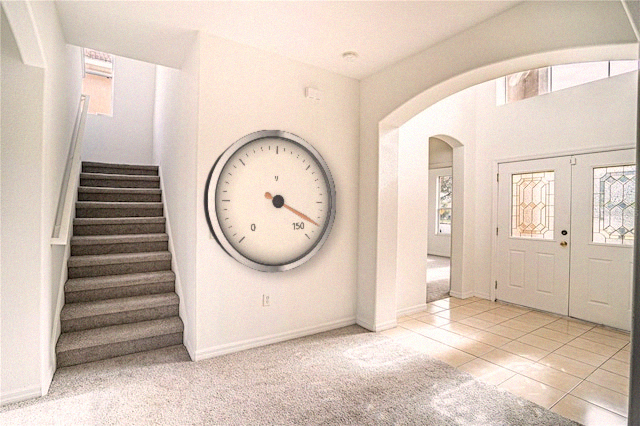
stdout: 140
